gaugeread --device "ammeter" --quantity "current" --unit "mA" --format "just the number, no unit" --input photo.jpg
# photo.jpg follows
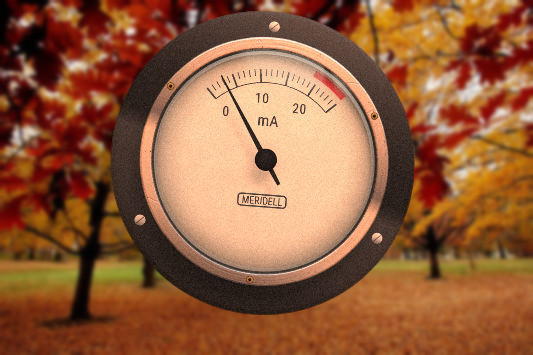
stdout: 3
